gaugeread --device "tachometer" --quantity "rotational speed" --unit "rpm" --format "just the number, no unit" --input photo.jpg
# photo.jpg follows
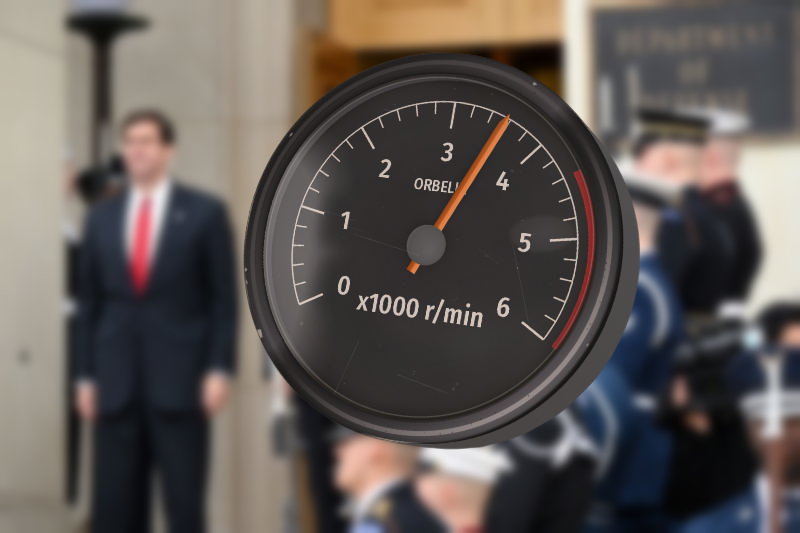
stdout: 3600
